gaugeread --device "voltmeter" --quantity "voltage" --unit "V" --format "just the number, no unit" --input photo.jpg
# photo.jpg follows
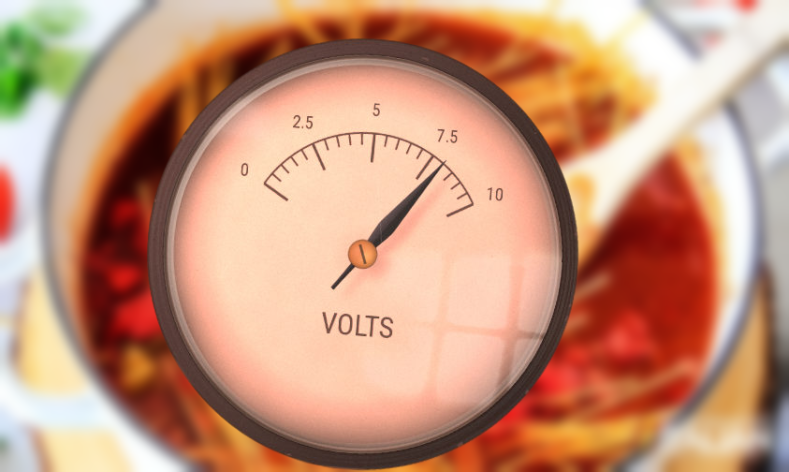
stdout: 8
